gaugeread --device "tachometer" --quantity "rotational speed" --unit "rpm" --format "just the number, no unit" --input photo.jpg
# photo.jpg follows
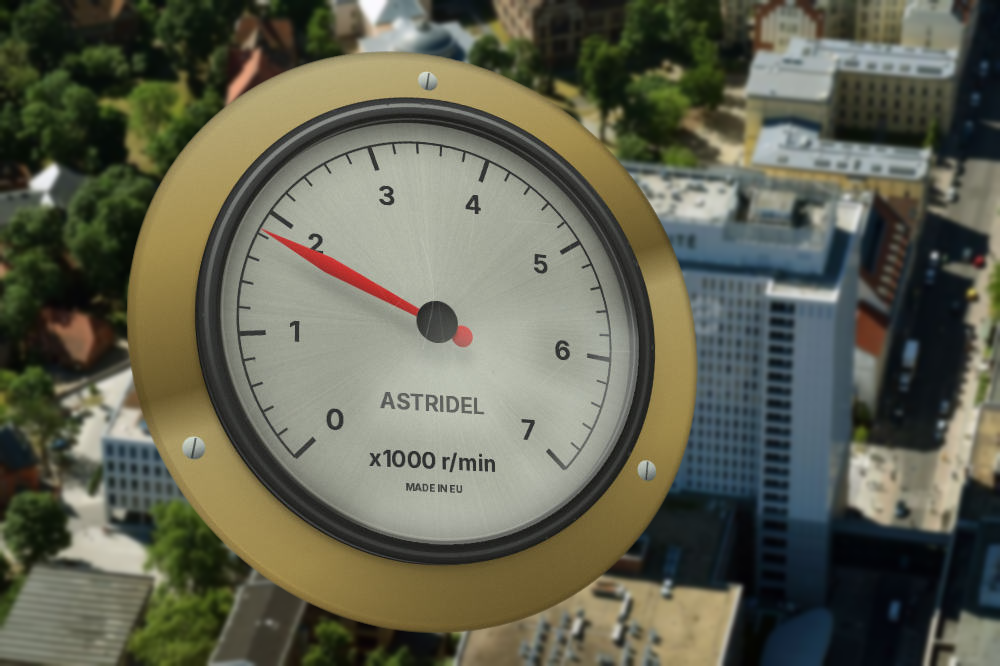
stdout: 1800
